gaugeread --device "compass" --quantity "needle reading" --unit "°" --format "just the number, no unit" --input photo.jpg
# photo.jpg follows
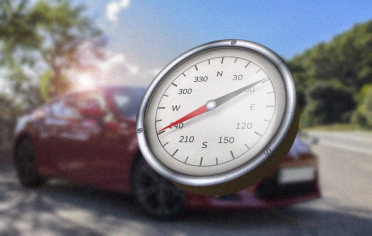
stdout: 240
